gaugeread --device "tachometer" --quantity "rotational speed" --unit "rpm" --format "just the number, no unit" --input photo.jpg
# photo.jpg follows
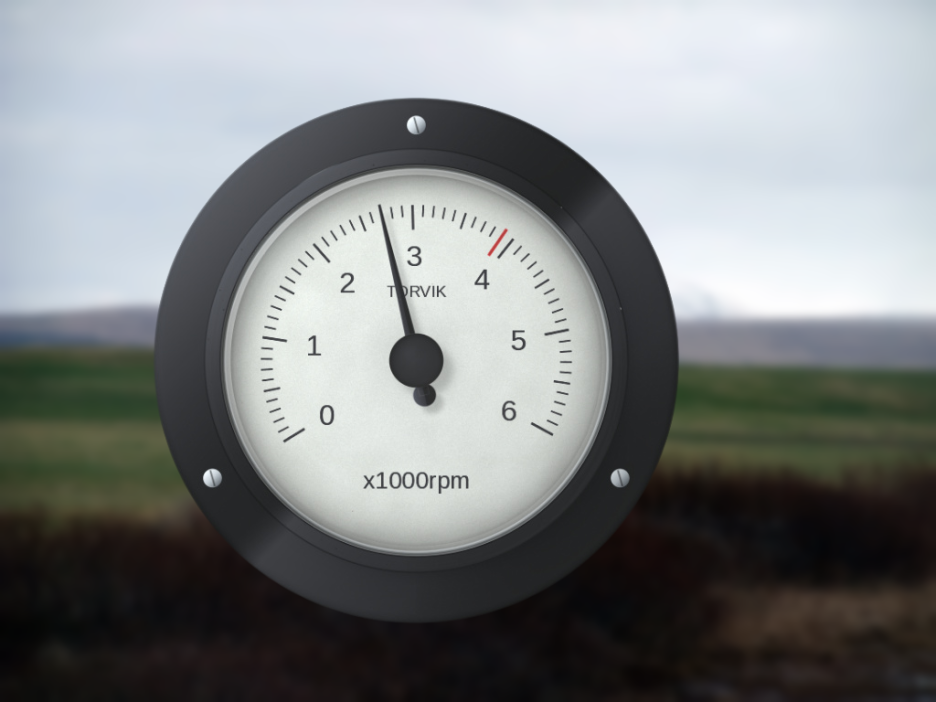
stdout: 2700
